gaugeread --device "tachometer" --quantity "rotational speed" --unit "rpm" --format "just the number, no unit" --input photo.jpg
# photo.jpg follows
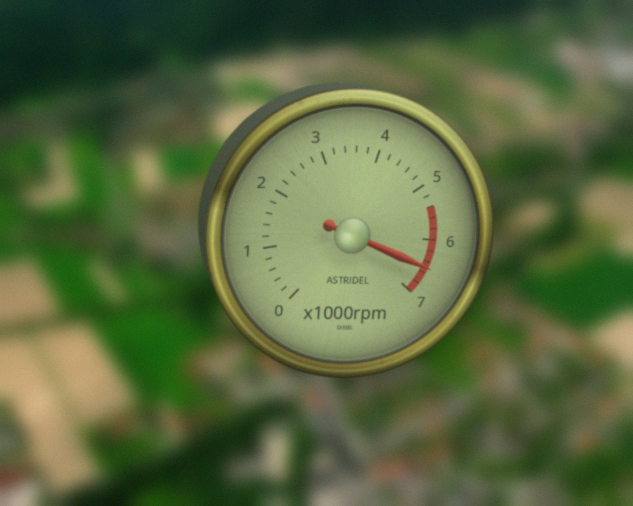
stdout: 6500
